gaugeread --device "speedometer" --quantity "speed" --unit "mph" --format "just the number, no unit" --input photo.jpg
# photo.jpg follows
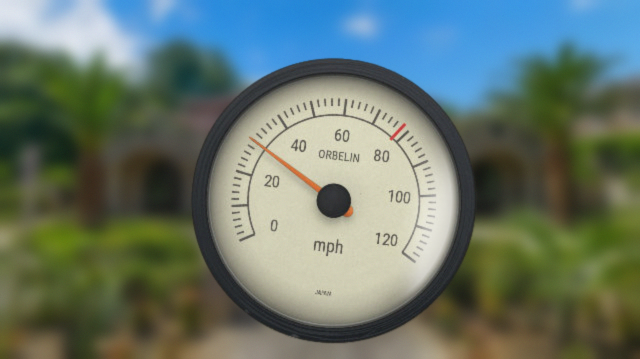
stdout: 30
